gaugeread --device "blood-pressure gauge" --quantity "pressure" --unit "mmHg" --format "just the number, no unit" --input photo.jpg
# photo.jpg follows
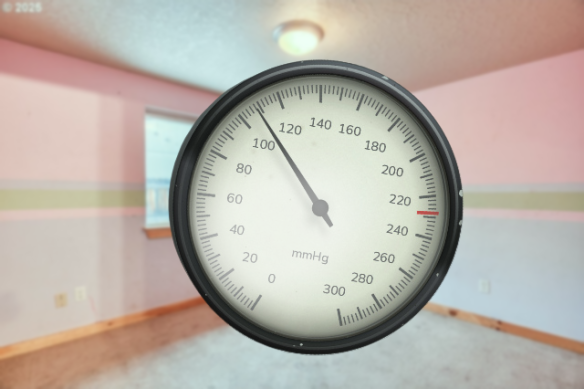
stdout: 108
